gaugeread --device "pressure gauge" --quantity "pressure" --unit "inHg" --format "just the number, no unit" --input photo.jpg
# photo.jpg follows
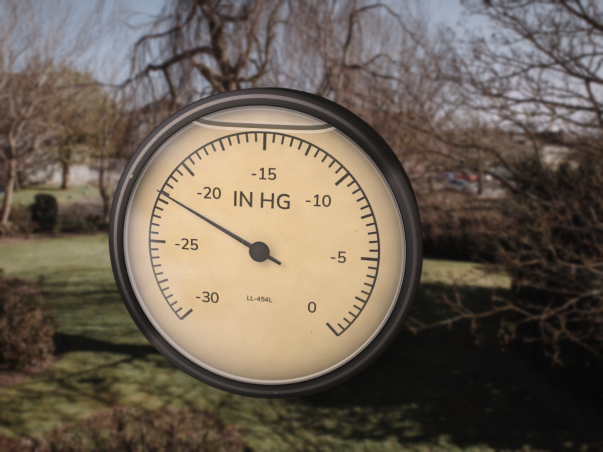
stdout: -22
